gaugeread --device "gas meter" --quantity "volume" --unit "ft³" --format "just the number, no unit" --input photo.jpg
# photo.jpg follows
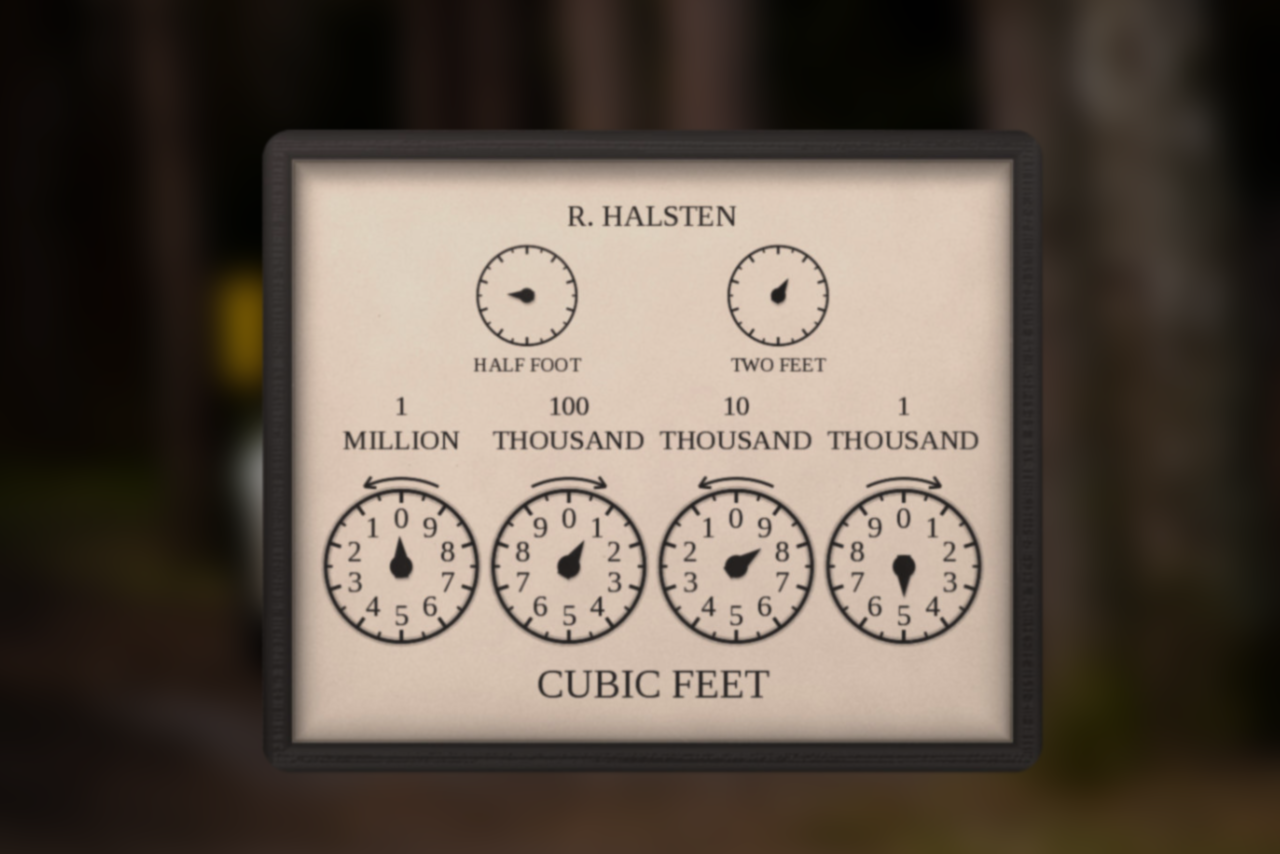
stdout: 8500
